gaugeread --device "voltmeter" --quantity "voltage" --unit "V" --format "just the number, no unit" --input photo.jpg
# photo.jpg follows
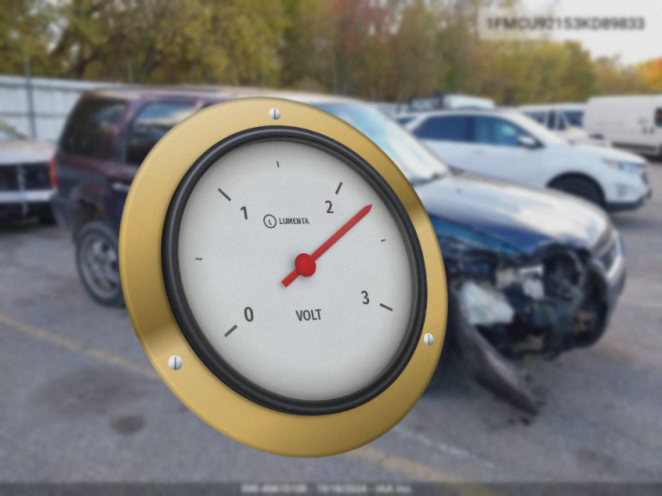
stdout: 2.25
